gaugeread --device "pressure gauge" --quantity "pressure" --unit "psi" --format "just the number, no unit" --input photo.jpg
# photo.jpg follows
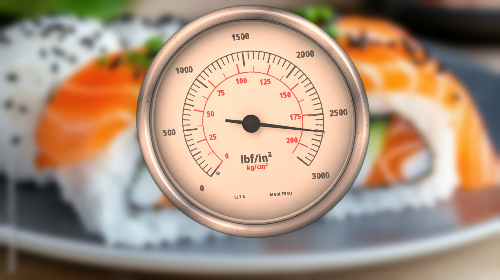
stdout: 2650
